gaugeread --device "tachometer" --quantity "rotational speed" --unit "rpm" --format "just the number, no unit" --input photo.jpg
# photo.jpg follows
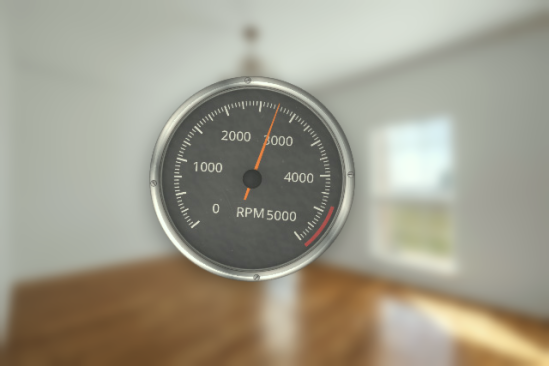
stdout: 2750
